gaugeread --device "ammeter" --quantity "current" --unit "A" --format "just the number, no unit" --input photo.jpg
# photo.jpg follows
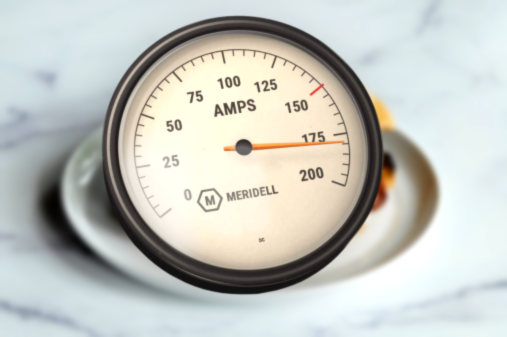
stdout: 180
